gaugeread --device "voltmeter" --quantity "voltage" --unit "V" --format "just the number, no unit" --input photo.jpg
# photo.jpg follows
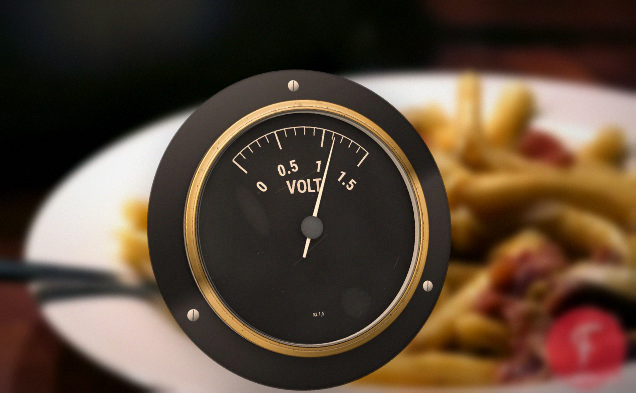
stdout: 1.1
